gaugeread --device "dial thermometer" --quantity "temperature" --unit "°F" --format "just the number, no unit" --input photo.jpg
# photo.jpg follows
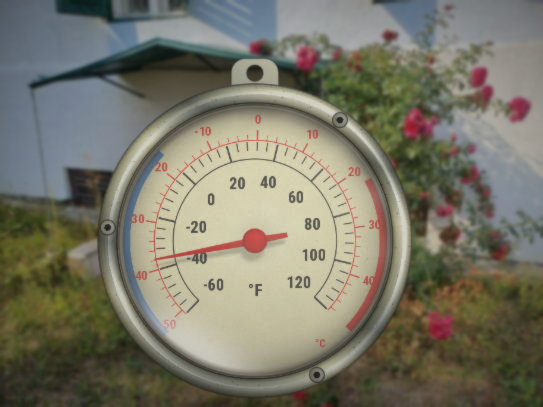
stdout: -36
